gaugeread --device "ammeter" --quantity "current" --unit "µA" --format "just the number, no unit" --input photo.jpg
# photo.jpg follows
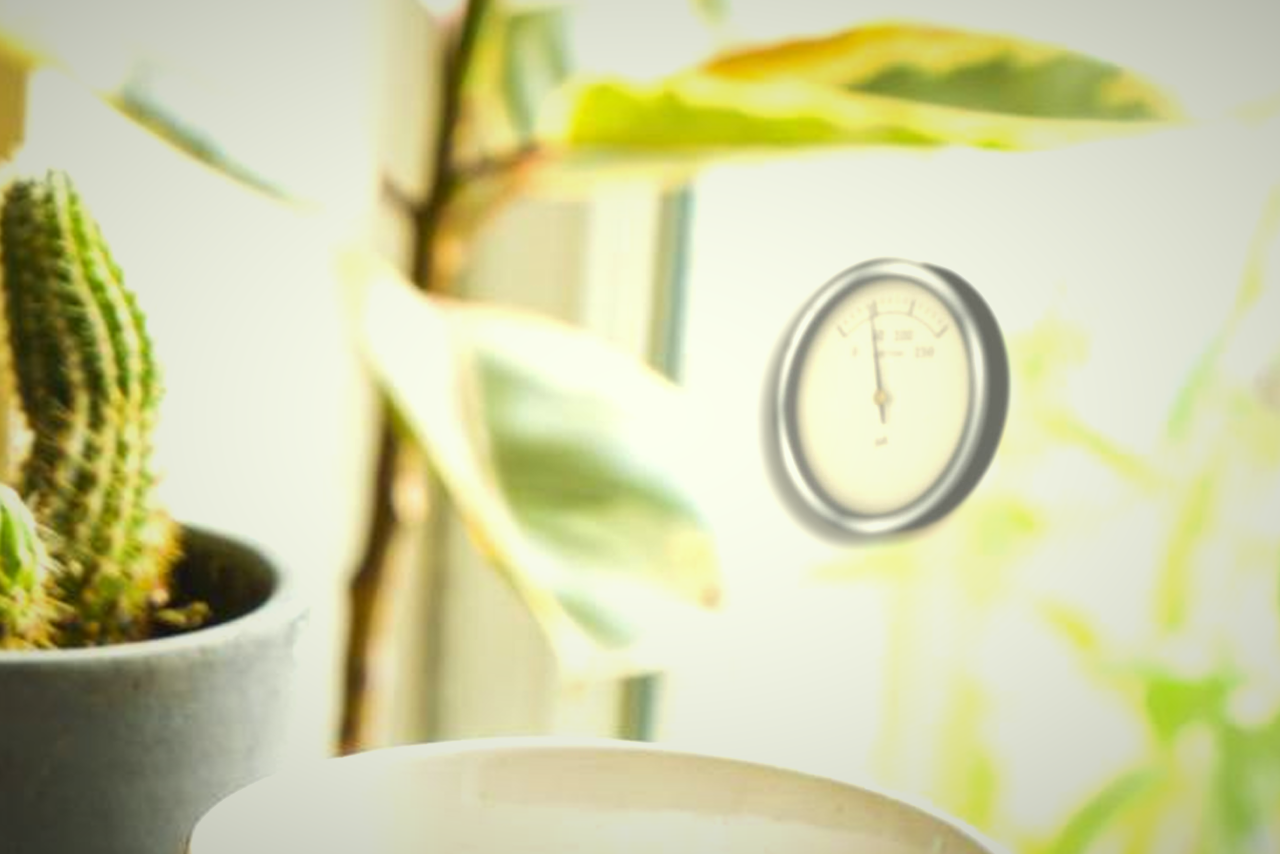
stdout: 50
